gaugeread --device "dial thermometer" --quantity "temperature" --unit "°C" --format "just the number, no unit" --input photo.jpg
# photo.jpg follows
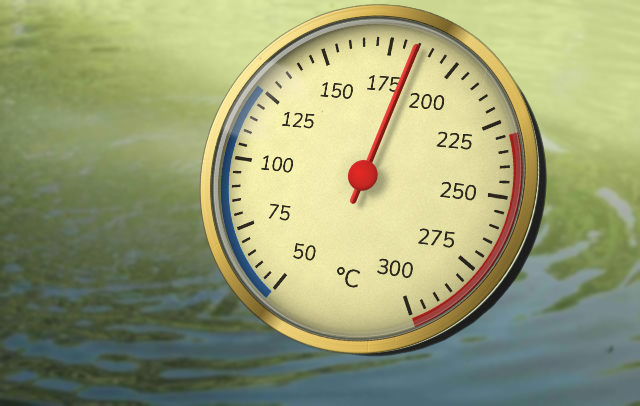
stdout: 185
